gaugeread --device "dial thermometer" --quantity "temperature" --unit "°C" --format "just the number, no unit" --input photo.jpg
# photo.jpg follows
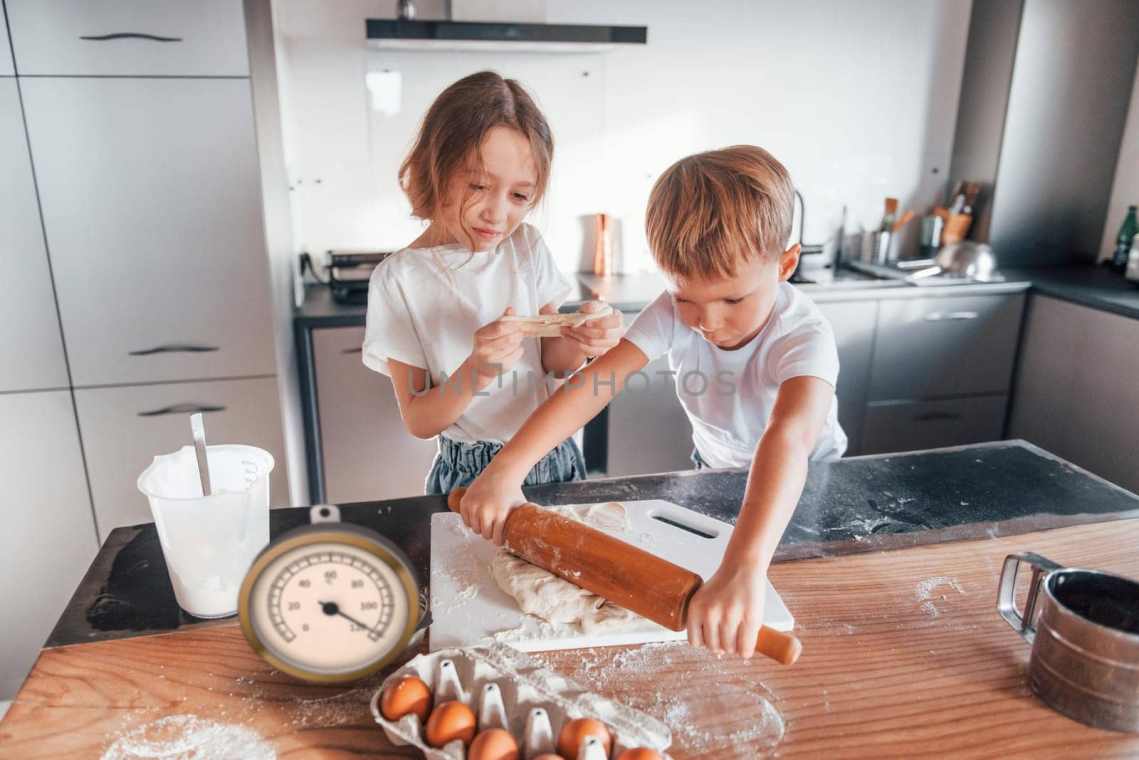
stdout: 115
